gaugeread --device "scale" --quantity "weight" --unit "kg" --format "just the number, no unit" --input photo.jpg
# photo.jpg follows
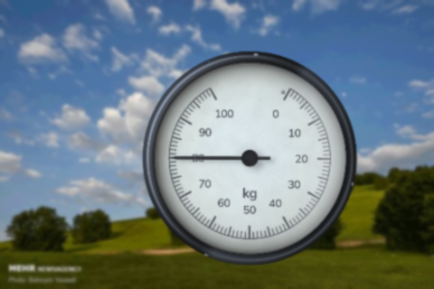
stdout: 80
